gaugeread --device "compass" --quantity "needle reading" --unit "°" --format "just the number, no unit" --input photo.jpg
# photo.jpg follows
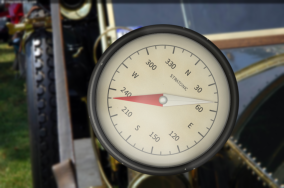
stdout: 230
